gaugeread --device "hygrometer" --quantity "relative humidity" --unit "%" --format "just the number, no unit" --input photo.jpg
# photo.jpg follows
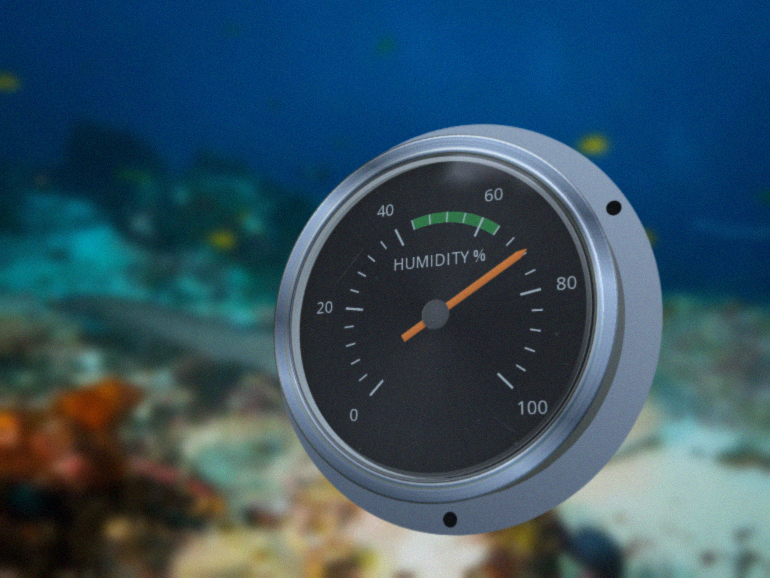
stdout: 72
